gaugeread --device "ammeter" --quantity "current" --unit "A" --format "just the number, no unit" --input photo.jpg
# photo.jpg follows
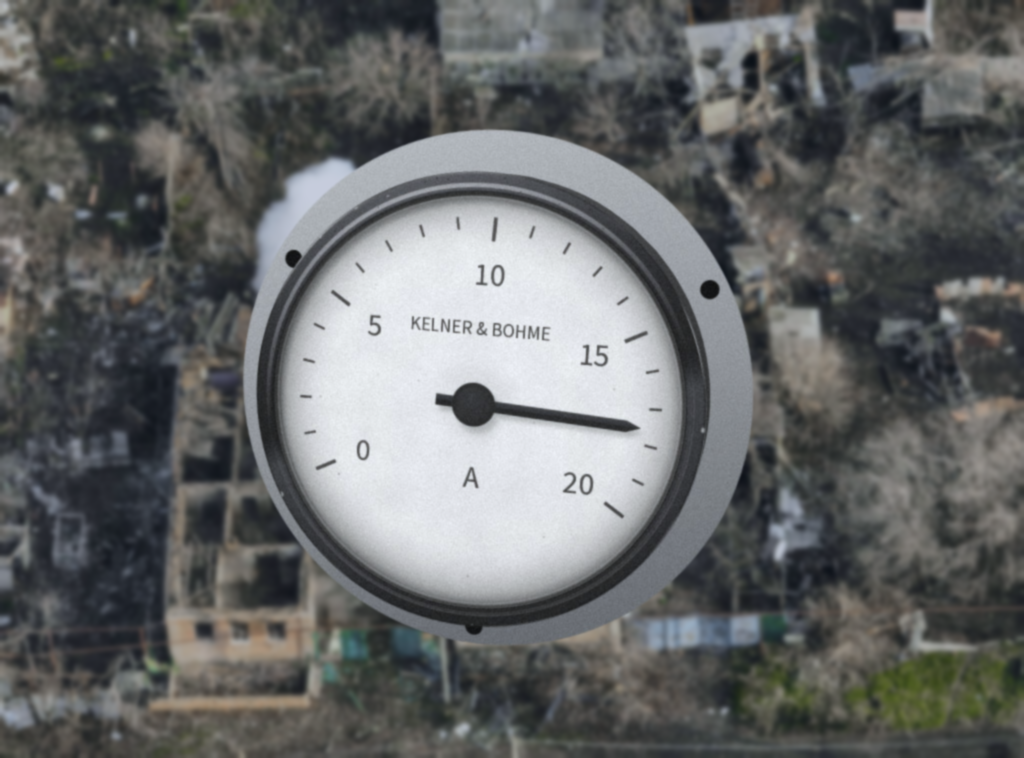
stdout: 17.5
